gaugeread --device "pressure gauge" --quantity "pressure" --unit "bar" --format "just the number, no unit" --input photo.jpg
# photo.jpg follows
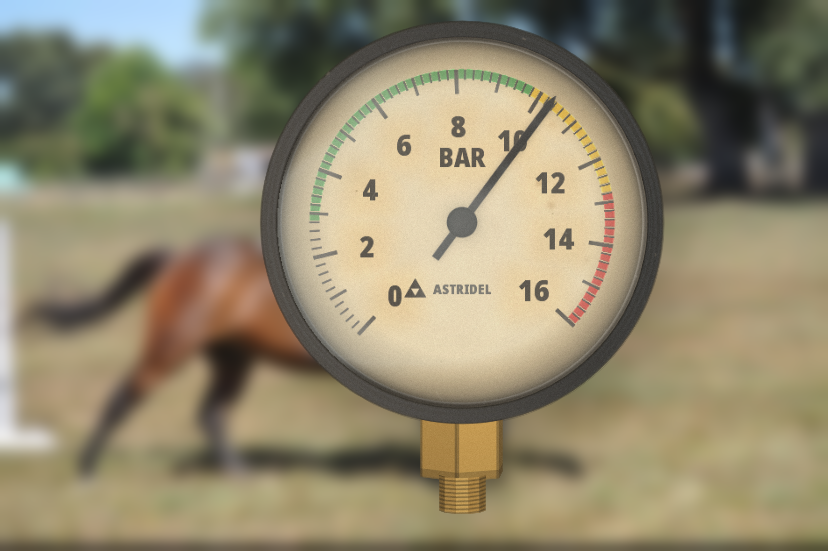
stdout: 10.3
